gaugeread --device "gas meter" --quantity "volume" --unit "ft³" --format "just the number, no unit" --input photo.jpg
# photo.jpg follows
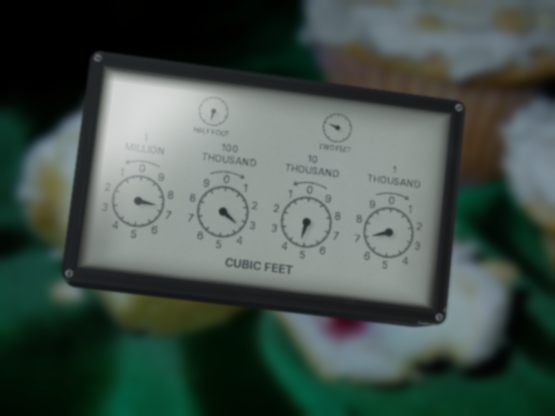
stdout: 734700
